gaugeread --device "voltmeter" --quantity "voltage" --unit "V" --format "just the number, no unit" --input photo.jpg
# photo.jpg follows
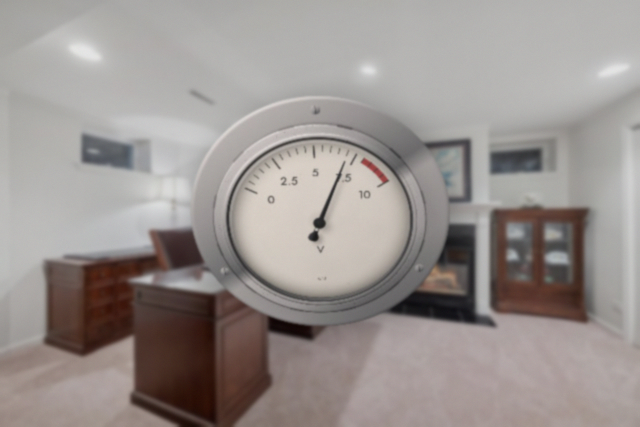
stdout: 7
